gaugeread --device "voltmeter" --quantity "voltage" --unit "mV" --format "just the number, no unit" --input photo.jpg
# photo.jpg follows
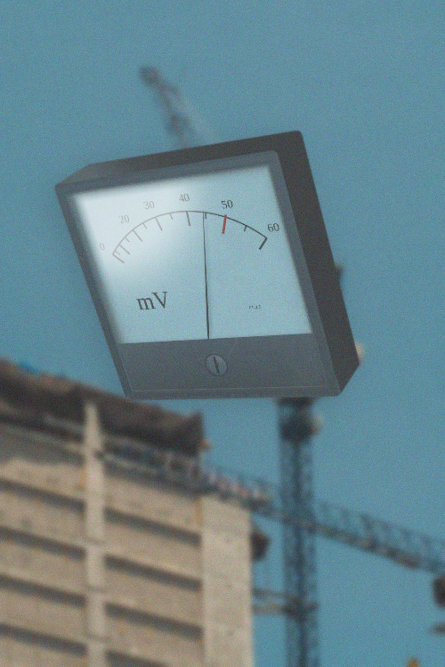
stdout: 45
